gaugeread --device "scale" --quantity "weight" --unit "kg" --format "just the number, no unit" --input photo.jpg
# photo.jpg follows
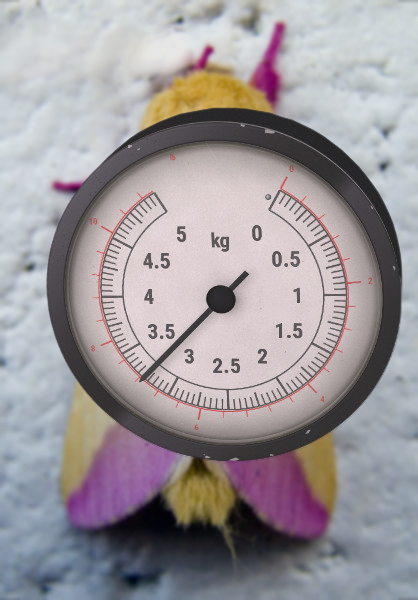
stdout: 3.25
